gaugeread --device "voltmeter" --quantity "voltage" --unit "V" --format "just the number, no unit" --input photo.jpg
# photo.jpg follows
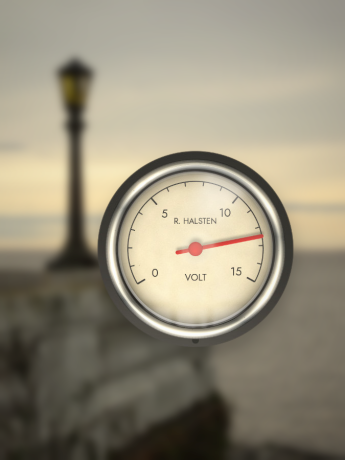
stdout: 12.5
